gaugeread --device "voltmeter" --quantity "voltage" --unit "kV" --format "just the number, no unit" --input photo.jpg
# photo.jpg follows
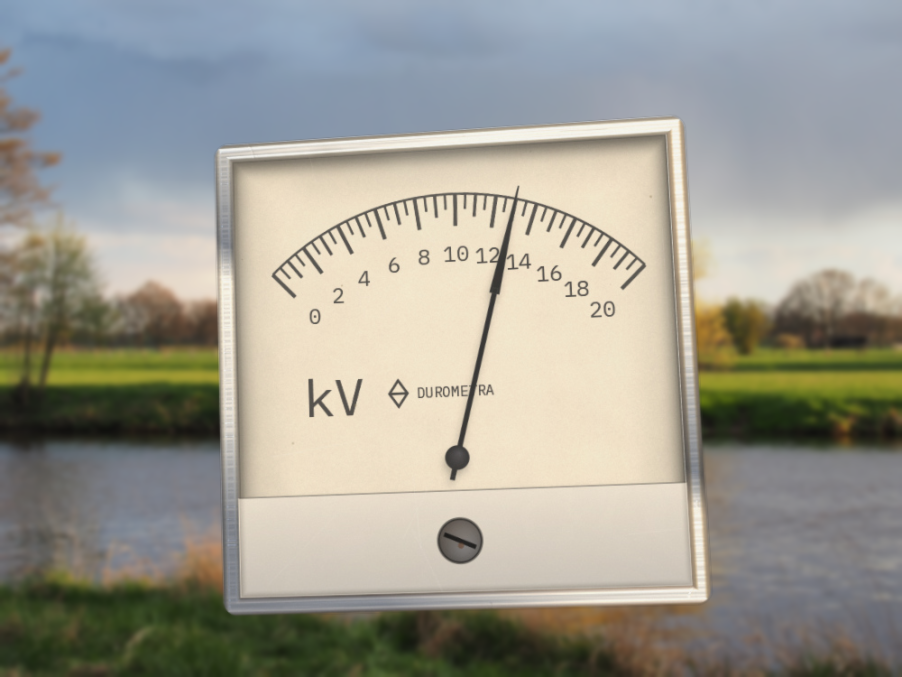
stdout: 13
